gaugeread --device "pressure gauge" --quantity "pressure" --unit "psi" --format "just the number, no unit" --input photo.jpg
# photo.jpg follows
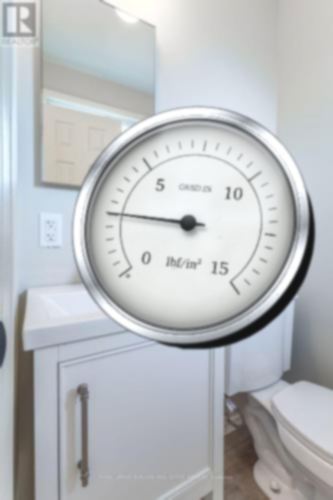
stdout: 2.5
